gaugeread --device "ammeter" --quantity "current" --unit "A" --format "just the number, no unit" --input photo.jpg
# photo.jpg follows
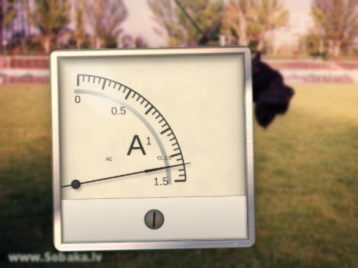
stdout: 1.35
